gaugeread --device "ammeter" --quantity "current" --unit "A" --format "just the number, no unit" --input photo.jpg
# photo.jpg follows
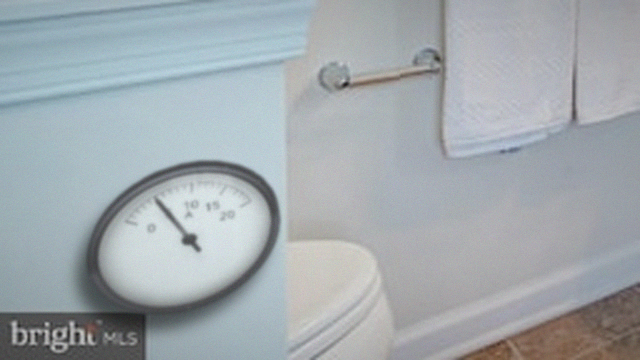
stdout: 5
